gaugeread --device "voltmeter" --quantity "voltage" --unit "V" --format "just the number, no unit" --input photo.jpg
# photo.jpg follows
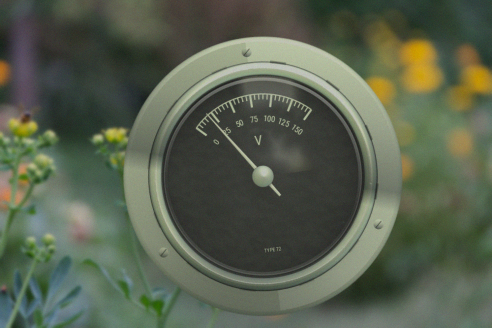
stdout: 20
